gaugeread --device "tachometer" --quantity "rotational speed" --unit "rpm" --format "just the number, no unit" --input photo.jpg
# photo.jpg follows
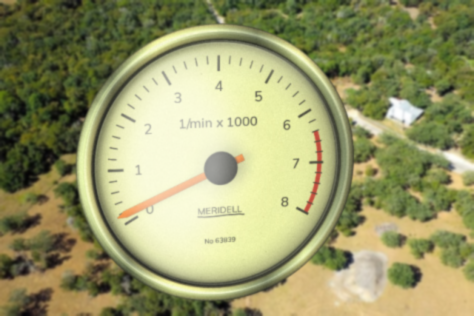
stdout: 200
